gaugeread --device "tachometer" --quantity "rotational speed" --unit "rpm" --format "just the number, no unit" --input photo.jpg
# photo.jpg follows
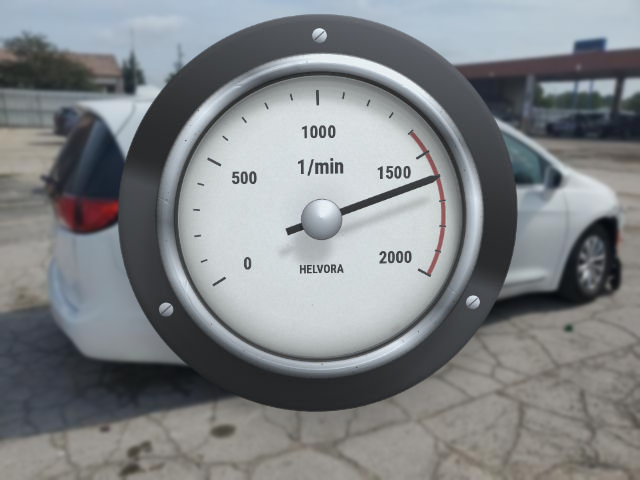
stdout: 1600
